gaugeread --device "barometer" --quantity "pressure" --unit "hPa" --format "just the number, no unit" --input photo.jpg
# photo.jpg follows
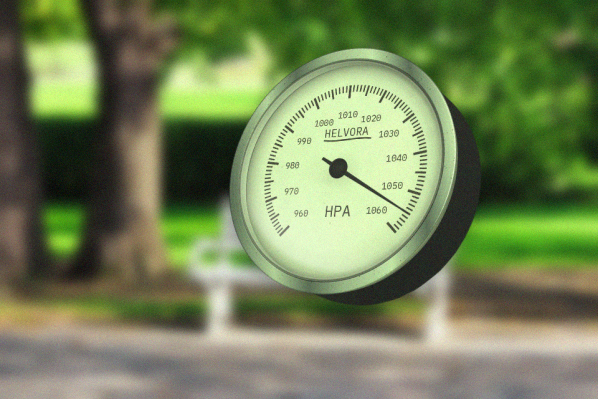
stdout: 1055
